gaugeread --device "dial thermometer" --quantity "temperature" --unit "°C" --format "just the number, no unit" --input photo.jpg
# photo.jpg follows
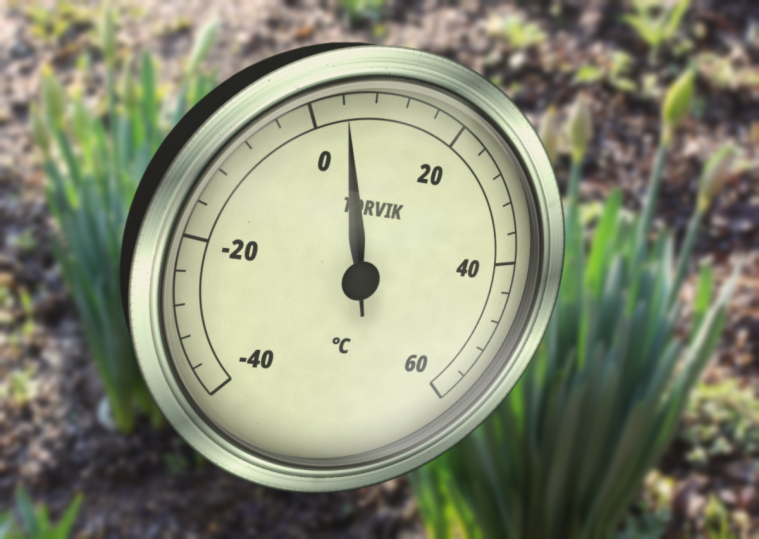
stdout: 4
